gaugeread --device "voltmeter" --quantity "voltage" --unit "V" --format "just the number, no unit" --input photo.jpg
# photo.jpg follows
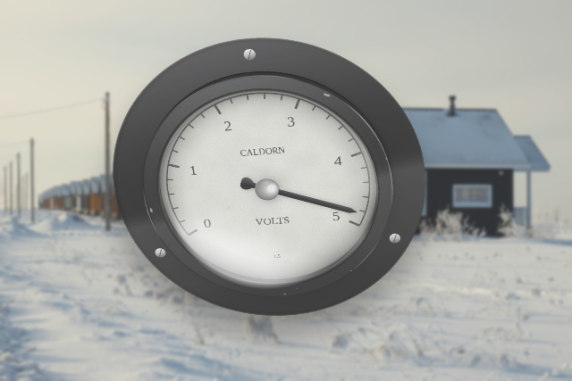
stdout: 4.8
